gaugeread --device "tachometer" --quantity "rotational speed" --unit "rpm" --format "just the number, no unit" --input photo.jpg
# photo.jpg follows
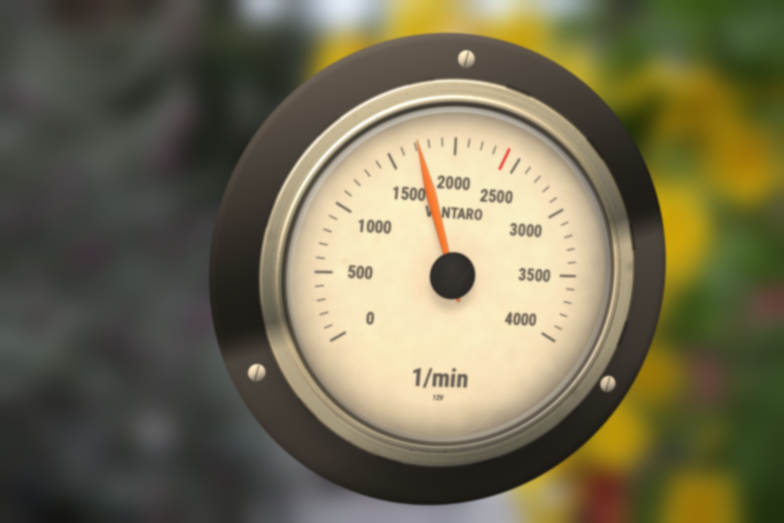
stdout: 1700
